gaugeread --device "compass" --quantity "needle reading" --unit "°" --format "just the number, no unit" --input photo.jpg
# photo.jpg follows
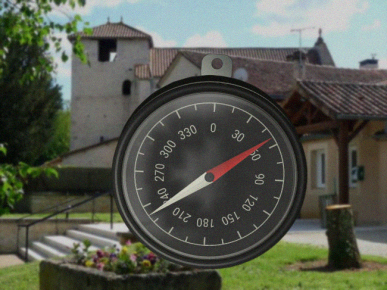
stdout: 52.5
